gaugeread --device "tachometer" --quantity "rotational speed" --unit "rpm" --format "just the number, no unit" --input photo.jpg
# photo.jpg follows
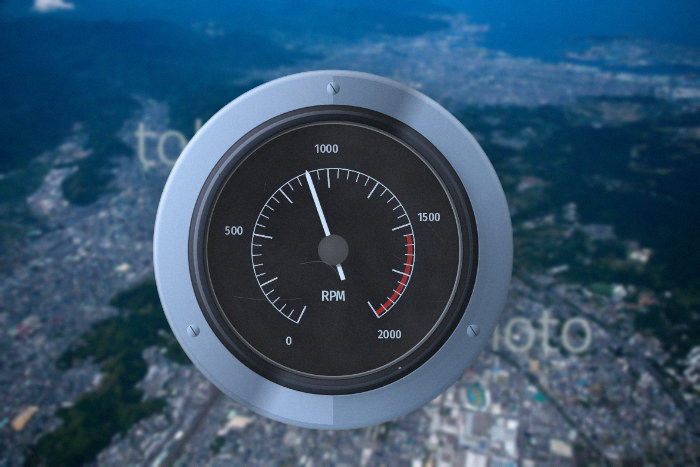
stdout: 900
